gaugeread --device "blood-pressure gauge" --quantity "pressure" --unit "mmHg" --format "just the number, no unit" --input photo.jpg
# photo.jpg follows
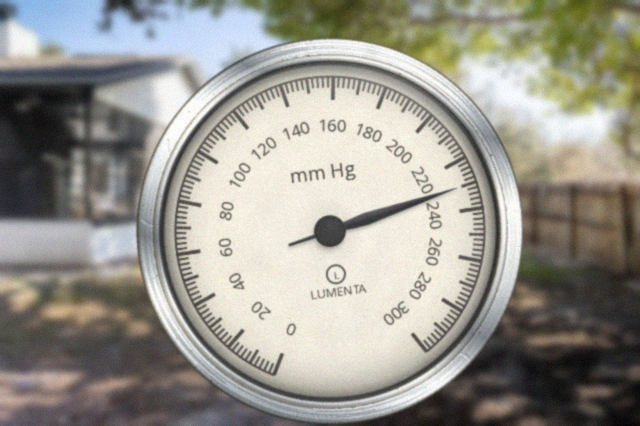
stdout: 230
